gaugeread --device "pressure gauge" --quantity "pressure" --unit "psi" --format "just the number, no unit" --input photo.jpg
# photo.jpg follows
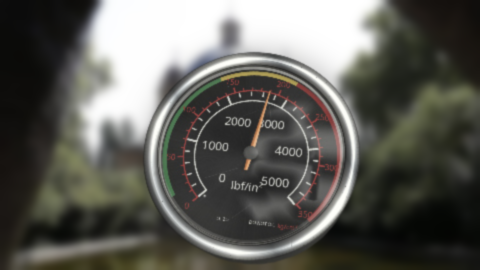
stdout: 2700
